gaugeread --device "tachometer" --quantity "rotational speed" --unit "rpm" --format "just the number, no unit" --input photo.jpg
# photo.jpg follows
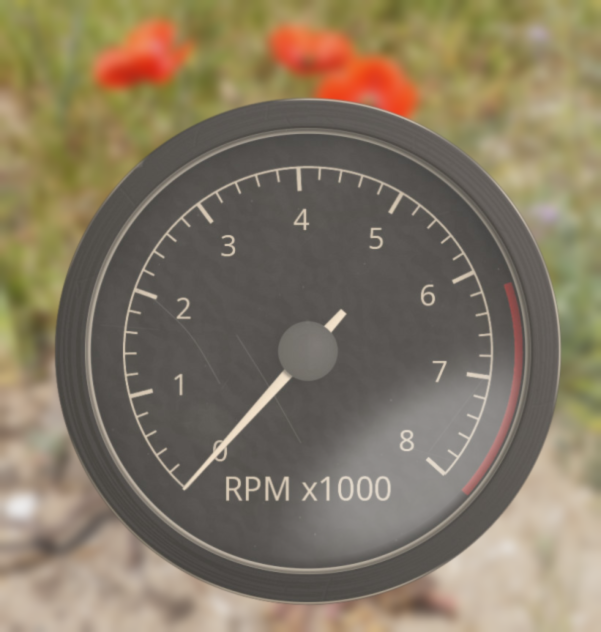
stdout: 0
